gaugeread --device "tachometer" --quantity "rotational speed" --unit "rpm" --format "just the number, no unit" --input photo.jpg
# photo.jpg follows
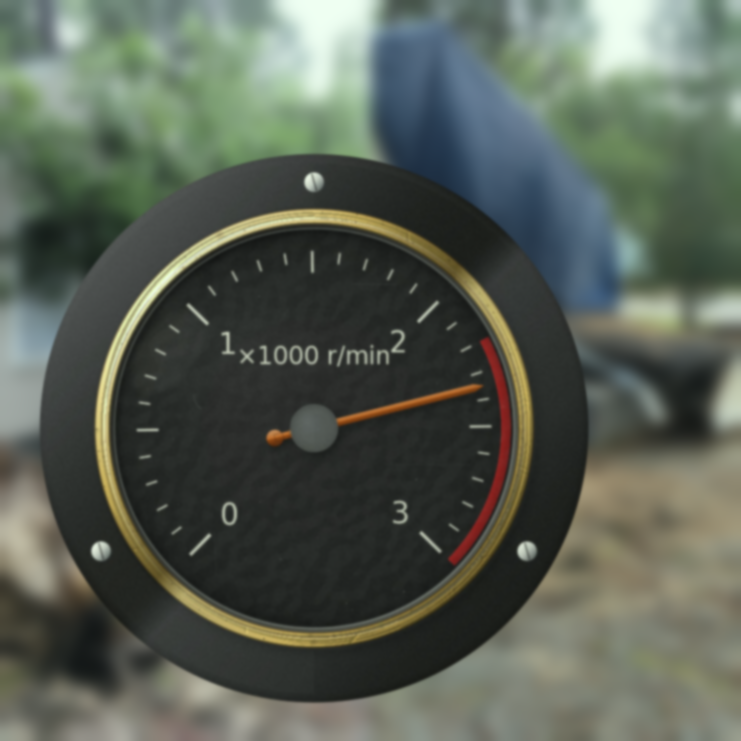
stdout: 2350
